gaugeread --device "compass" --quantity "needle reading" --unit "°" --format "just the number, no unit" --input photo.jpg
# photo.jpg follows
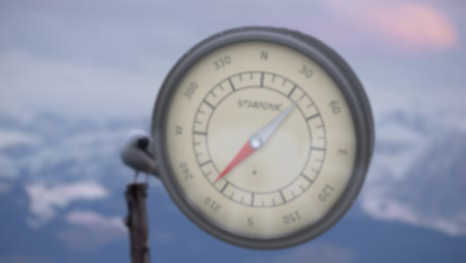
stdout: 220
